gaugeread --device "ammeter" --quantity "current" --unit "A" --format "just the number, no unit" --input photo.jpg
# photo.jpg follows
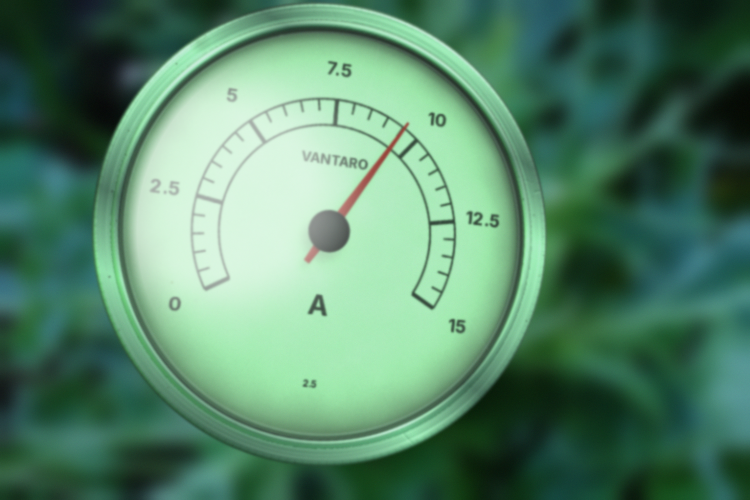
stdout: 9.5
